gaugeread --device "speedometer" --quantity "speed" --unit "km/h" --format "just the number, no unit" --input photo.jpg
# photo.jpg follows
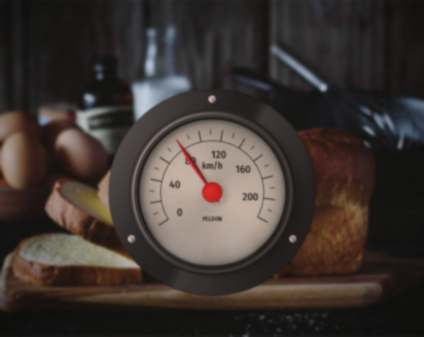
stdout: 80
